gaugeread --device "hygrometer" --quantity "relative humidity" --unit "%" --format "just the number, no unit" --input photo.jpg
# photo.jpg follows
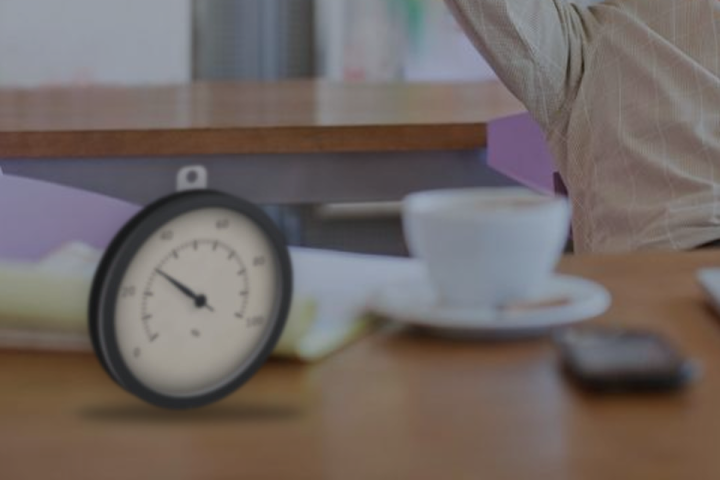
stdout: 30
